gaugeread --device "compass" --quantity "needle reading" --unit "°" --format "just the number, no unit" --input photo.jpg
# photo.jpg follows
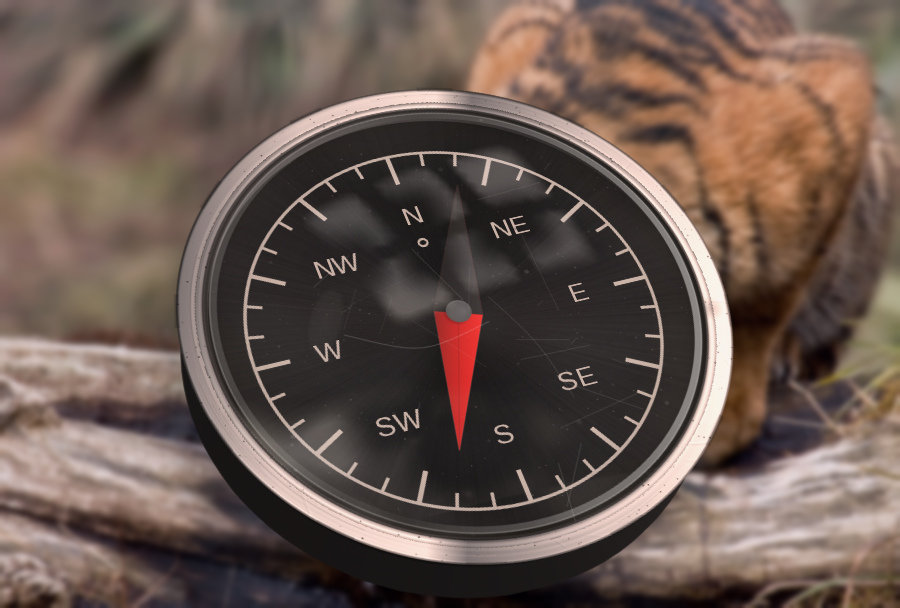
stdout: 200
